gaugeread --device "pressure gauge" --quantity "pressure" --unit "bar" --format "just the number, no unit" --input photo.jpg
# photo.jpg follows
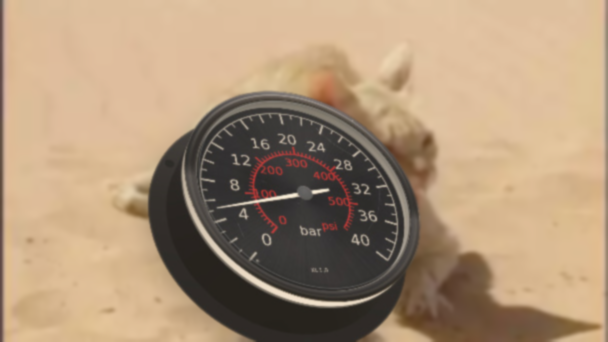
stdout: 5
